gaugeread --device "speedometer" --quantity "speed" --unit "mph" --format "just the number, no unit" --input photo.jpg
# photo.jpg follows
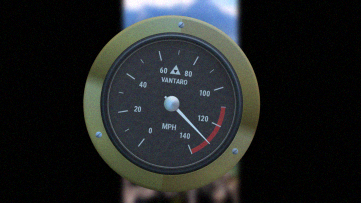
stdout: 130
